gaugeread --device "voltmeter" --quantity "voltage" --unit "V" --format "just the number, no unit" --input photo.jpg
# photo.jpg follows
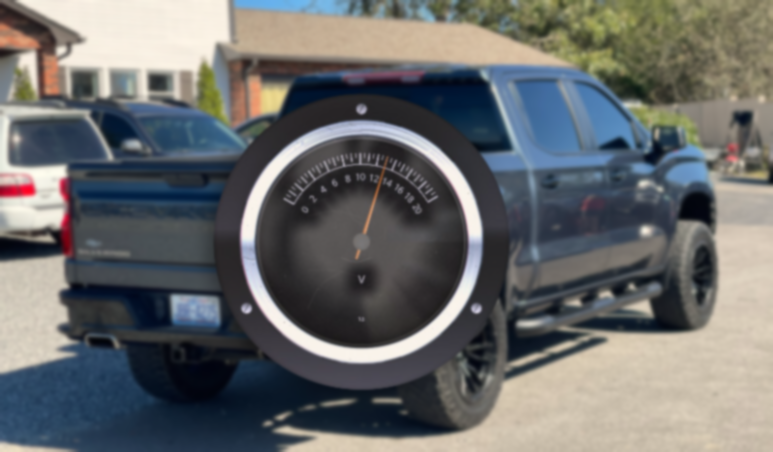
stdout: 13
